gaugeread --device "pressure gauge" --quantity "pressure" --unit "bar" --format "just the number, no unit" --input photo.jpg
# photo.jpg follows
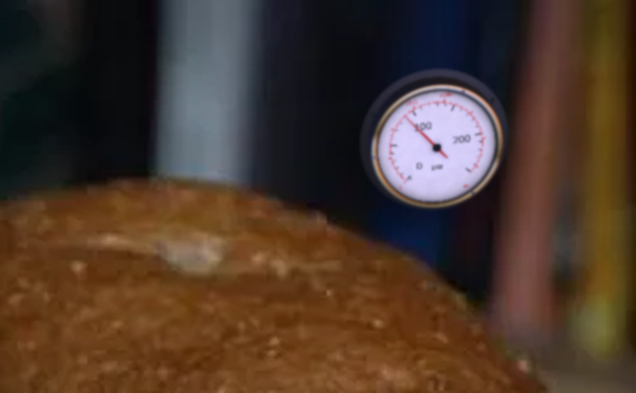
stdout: 90
